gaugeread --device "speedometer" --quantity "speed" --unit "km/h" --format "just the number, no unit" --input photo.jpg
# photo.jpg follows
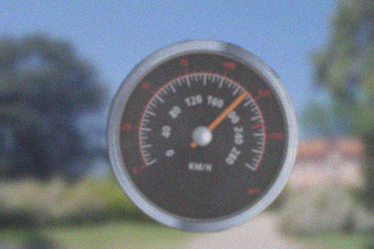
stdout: 190
